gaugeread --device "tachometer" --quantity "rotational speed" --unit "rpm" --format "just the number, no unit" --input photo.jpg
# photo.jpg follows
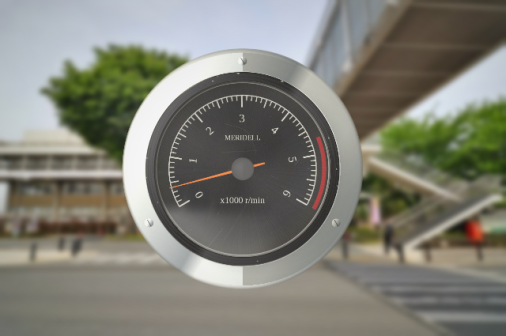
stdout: 400
